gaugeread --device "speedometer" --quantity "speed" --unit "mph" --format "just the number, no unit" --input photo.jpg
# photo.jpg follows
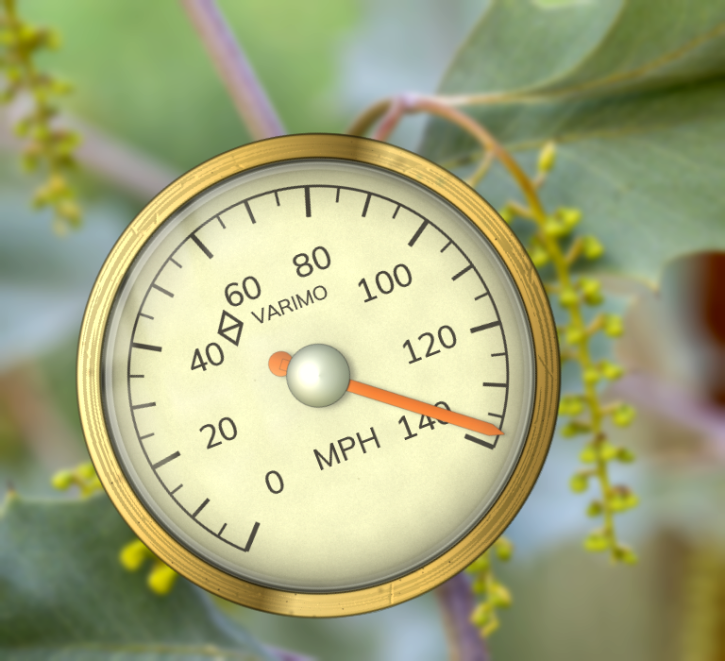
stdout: 137.5
